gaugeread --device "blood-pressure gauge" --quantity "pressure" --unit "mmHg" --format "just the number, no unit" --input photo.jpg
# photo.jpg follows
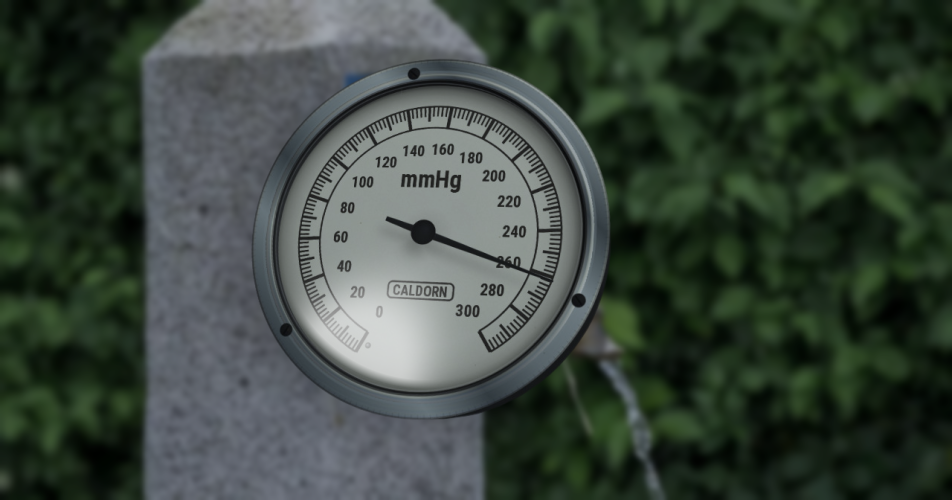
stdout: 262
